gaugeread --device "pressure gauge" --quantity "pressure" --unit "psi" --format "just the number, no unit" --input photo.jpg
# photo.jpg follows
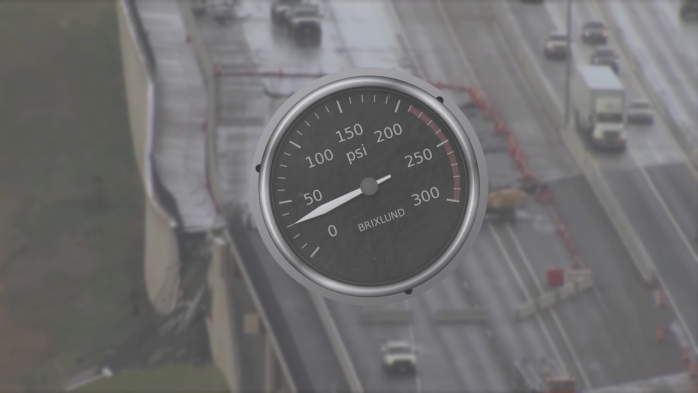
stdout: 30
